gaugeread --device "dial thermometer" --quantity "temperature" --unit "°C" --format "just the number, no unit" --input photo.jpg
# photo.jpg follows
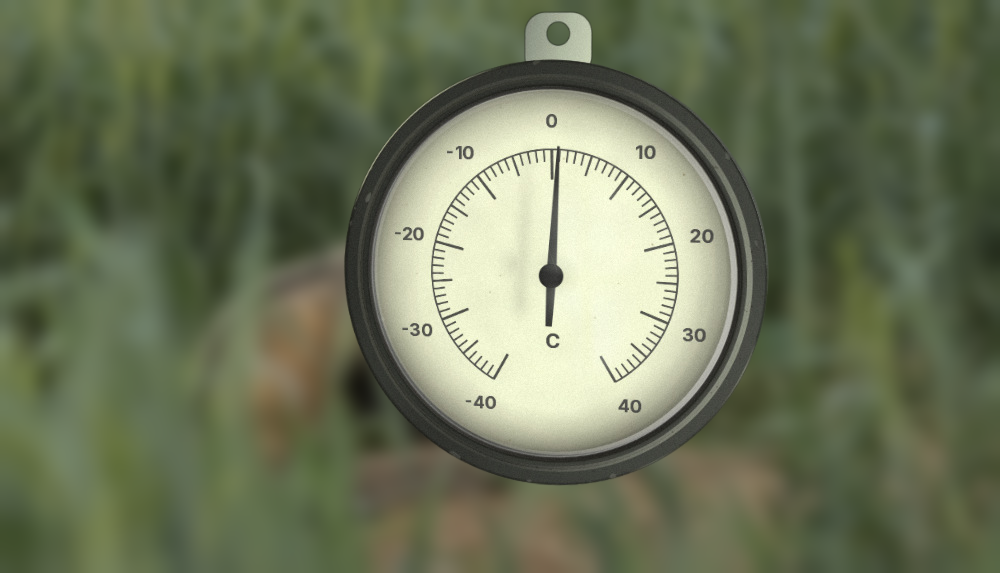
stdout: 1
